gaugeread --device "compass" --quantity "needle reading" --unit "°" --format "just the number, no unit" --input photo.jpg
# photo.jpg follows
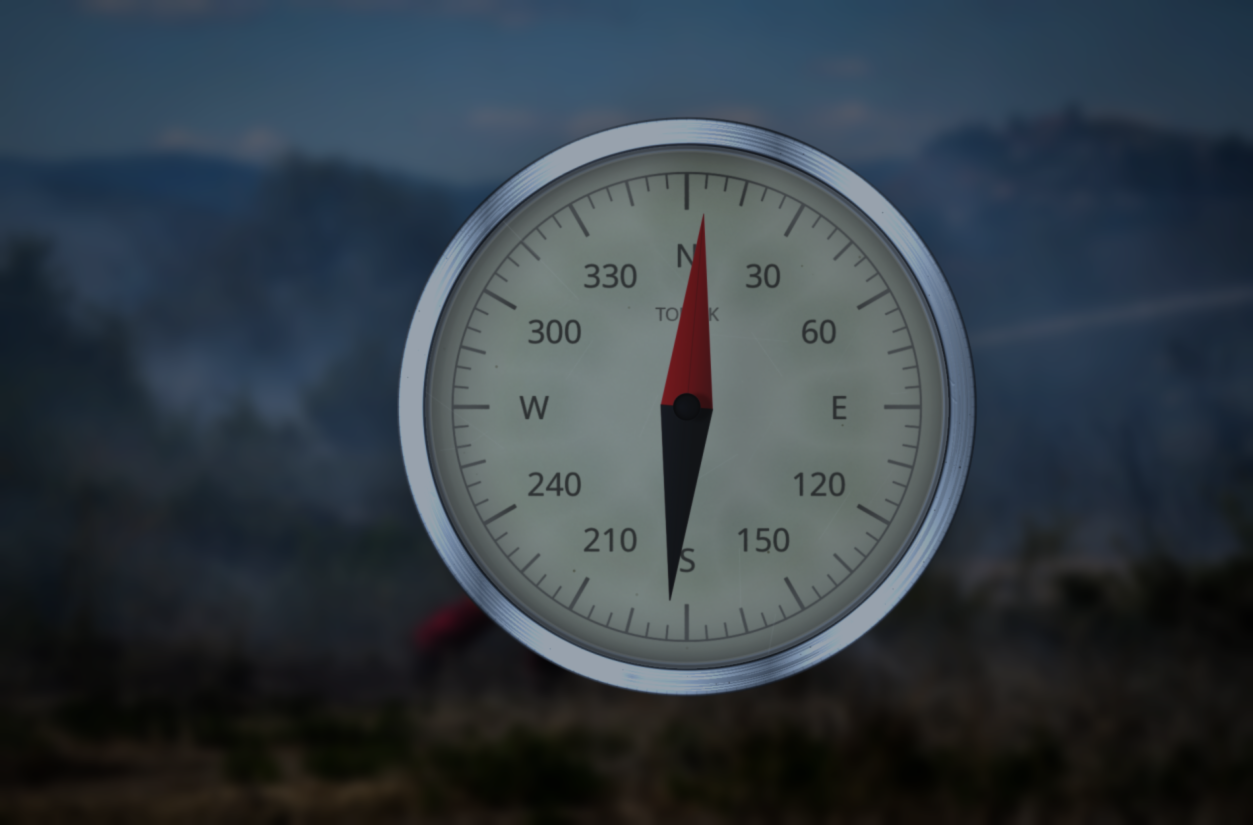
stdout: 5
